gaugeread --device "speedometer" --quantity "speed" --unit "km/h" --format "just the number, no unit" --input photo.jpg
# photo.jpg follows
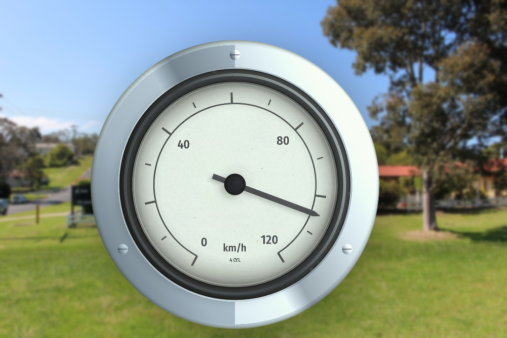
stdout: 105
